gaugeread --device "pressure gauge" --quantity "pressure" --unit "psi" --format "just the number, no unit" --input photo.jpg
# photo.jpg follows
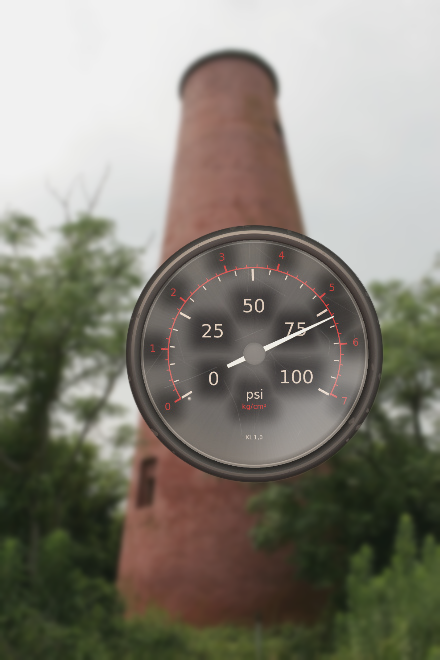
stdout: 77.5
